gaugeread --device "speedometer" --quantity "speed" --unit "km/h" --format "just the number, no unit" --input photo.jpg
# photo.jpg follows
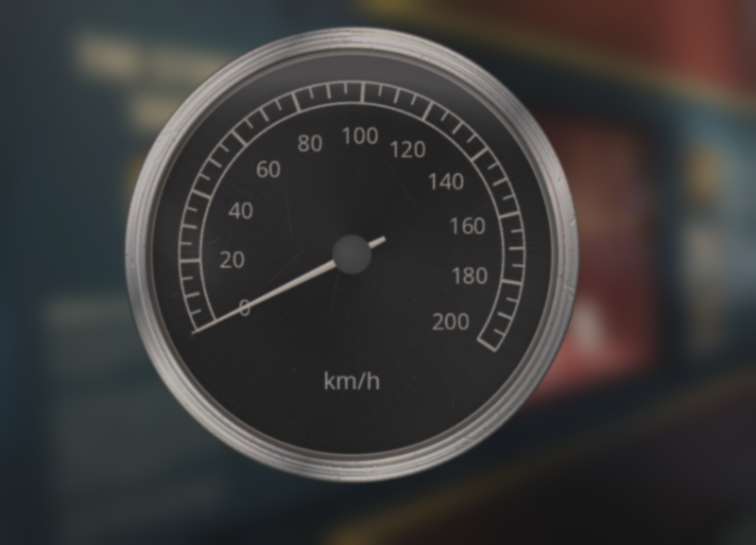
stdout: 0
